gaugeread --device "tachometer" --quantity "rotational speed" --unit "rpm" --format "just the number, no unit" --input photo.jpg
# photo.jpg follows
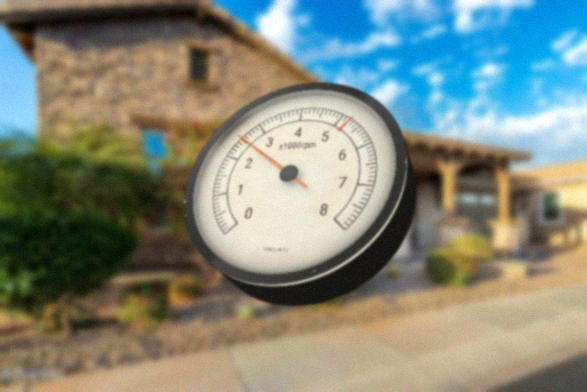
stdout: 2500
